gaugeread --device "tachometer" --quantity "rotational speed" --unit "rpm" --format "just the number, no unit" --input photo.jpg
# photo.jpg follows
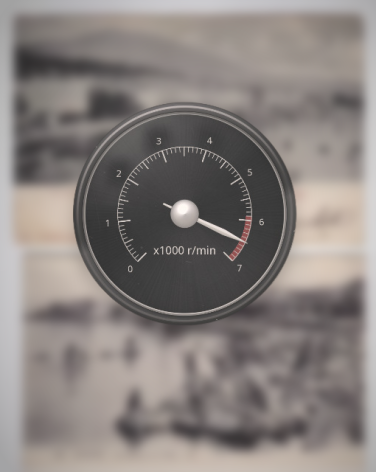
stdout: 6500
